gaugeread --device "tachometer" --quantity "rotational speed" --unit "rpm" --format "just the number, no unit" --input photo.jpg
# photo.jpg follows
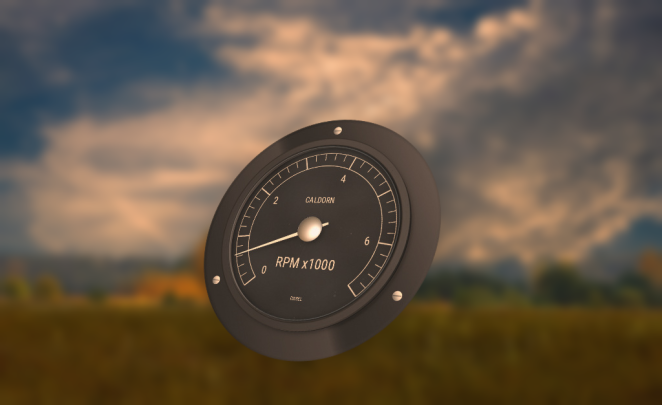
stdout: 600
